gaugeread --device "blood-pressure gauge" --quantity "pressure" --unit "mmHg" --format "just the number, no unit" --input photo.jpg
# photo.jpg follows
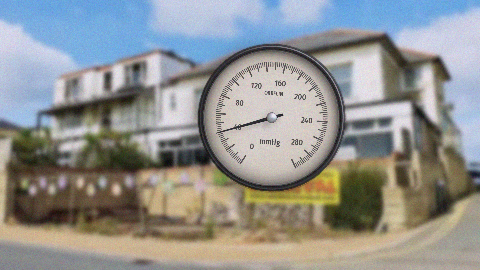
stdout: 40
